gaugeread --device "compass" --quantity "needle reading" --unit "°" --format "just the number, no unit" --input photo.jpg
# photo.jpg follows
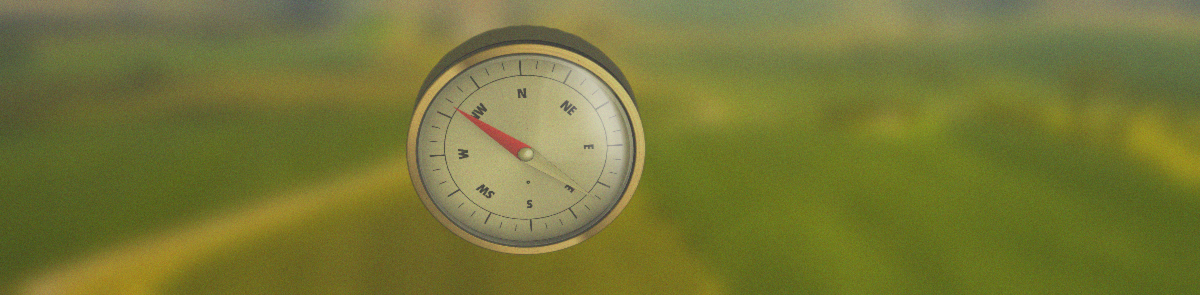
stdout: 310
